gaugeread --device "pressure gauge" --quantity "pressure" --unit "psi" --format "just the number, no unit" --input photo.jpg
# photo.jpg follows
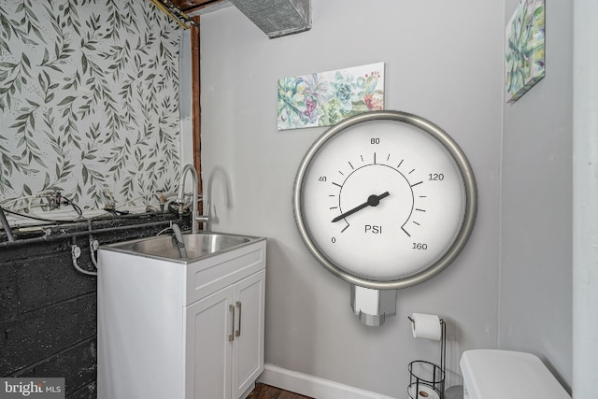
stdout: 10
